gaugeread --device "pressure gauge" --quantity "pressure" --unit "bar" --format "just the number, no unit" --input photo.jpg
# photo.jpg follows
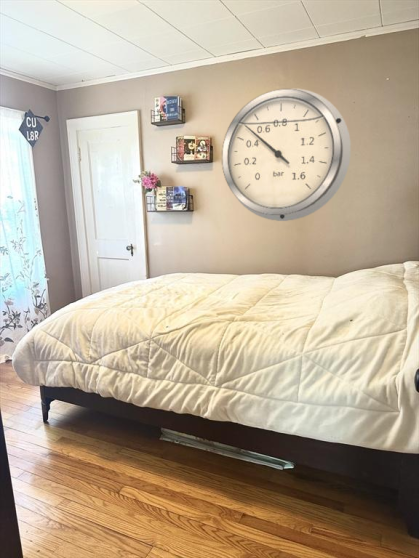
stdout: 0.5
